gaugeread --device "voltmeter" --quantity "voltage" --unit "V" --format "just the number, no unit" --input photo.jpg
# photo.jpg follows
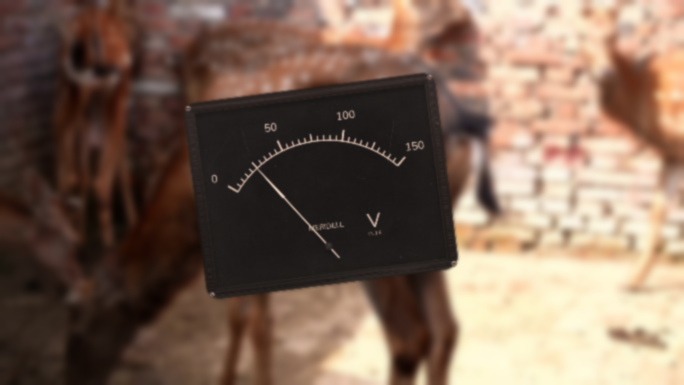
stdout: 25
